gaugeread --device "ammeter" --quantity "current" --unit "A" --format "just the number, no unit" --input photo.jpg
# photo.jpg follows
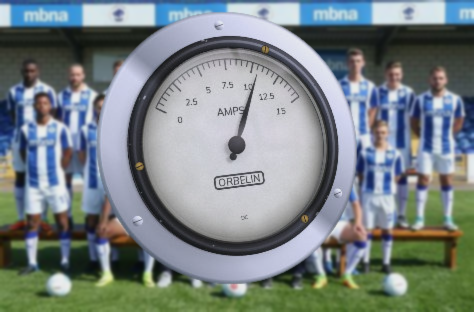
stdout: 10.5
